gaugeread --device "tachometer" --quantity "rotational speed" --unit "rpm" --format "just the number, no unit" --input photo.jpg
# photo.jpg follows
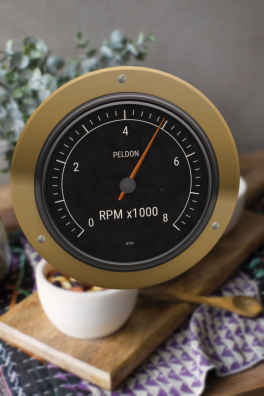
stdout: 4900
